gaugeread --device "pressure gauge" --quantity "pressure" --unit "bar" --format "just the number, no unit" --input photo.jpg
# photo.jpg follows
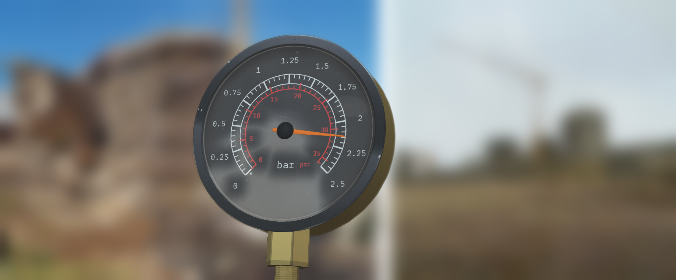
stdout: 2.15
